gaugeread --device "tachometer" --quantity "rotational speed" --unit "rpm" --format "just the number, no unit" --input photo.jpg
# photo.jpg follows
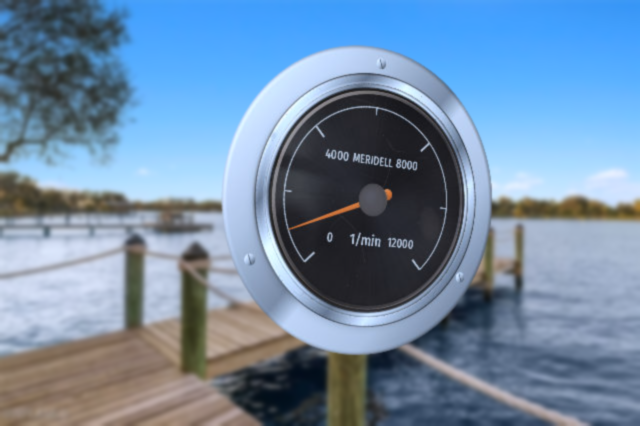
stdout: 1000
